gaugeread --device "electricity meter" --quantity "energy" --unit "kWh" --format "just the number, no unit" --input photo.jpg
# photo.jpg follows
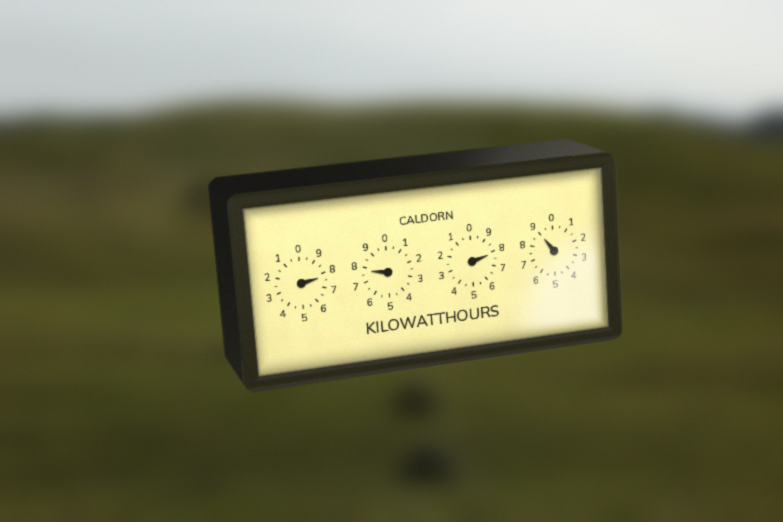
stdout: 7779
